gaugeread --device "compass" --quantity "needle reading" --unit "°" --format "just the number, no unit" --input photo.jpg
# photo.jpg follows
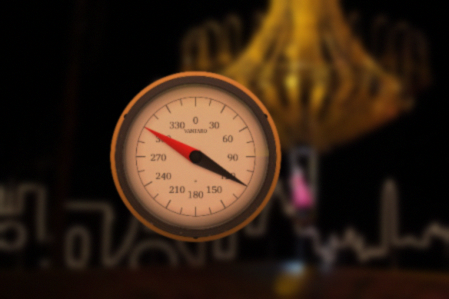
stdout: 300
